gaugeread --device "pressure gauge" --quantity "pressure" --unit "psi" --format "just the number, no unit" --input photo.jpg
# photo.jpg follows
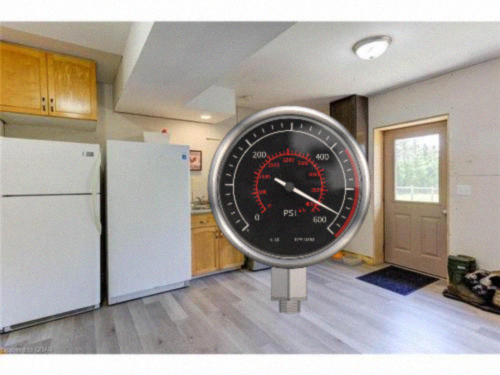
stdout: 560
